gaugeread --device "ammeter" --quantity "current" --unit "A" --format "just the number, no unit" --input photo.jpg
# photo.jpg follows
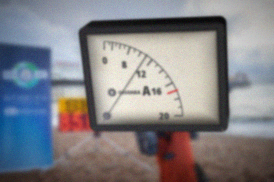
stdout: 11
